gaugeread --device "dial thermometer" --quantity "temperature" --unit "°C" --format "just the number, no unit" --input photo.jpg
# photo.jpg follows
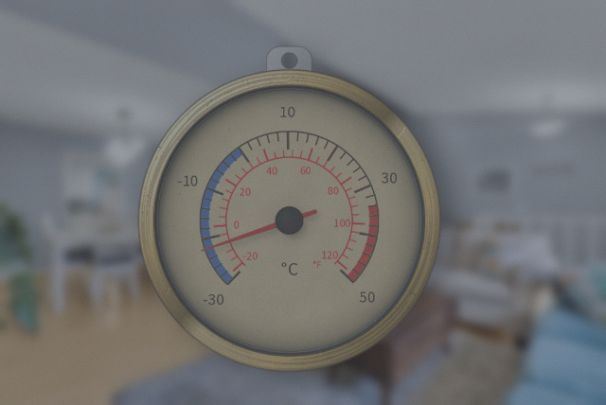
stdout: -22
